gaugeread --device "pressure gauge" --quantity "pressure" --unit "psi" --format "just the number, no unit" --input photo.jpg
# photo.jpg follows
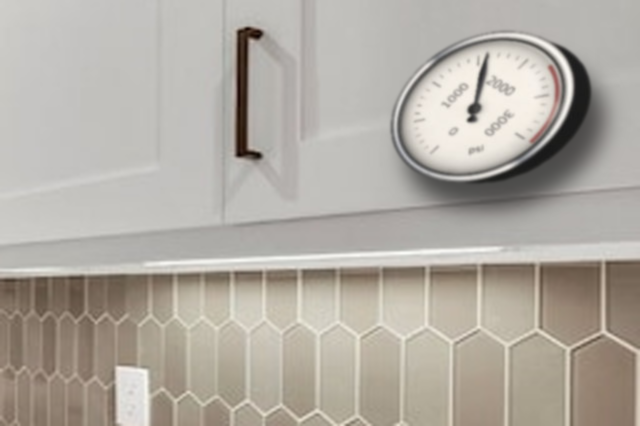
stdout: 1600
